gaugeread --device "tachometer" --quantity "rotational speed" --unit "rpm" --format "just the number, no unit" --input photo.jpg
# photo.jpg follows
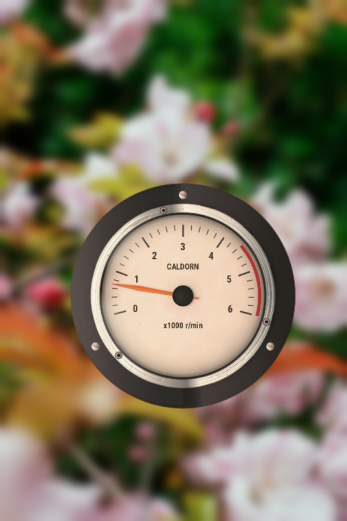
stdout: 700
